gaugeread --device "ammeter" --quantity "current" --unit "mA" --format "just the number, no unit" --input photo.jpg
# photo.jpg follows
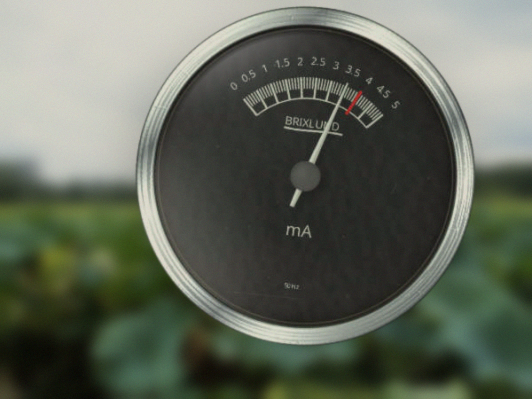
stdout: 3.5
